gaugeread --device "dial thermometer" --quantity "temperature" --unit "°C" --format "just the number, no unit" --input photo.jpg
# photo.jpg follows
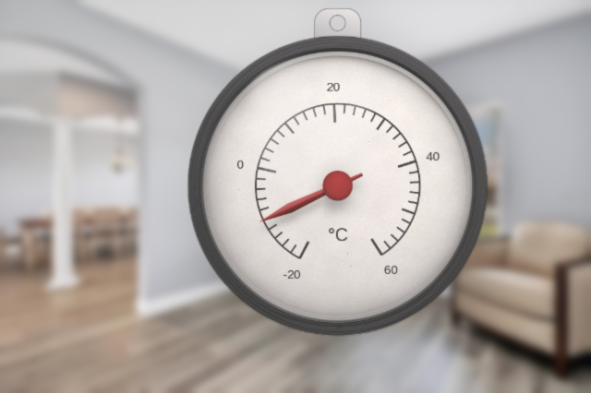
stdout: -10
